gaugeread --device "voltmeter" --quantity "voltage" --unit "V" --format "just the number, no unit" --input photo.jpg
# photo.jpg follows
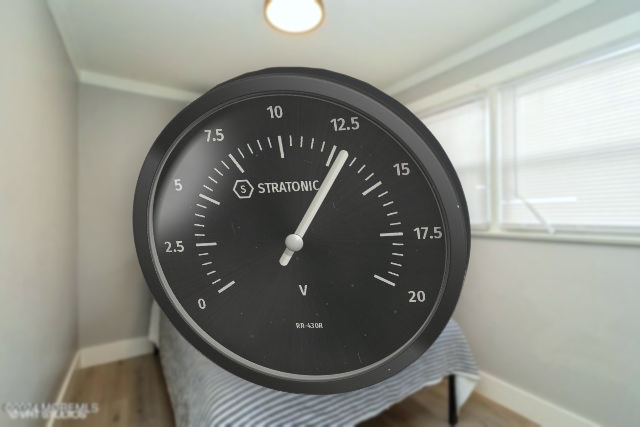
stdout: 13
